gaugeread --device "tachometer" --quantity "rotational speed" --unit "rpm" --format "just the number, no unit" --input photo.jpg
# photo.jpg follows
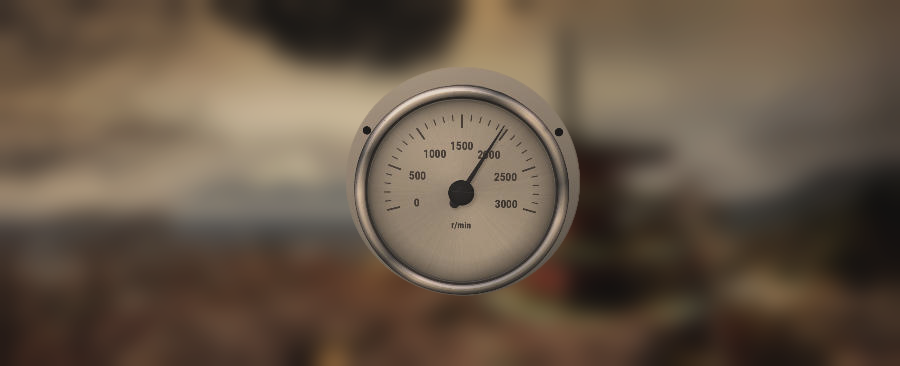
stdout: 1950
